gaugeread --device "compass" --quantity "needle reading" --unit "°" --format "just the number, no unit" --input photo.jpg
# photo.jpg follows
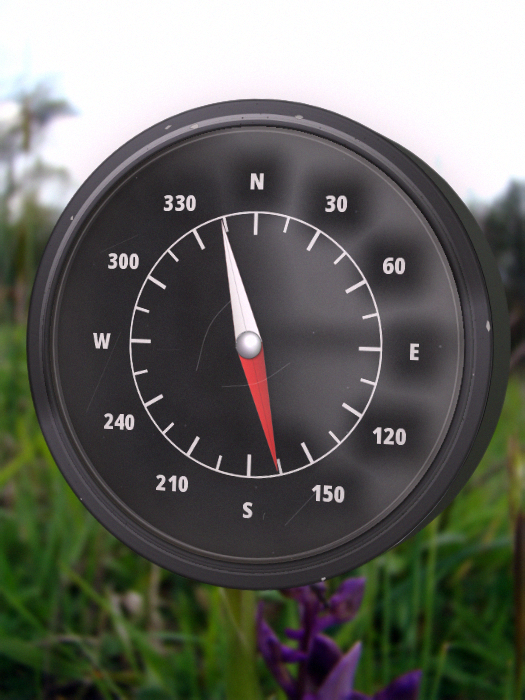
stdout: 165
